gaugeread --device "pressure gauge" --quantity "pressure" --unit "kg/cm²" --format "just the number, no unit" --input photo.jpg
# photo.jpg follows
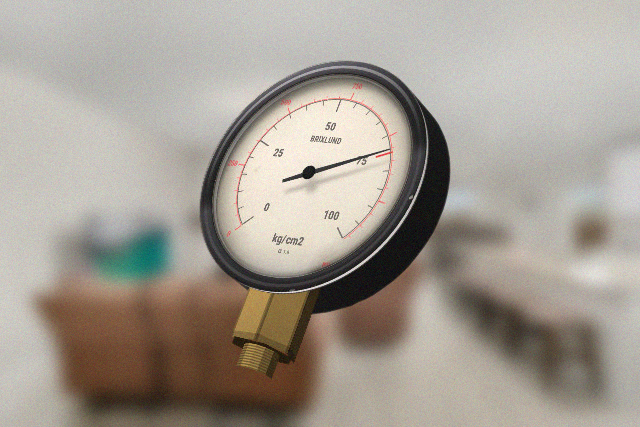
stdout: 75
